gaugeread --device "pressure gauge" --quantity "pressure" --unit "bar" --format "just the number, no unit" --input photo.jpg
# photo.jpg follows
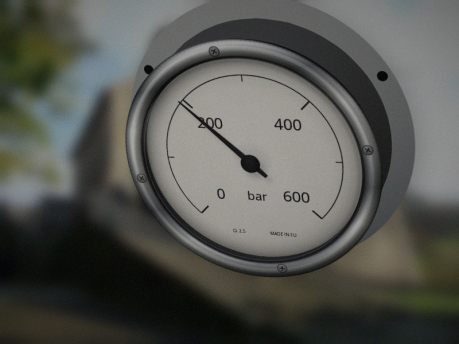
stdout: 200
